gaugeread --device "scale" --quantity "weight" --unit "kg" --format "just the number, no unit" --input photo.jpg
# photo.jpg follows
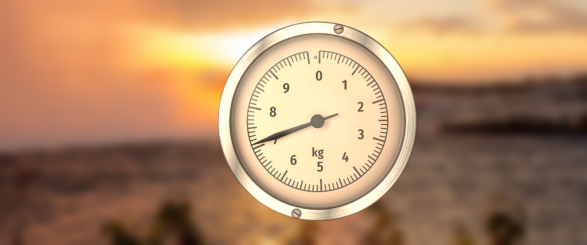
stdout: 7.1
